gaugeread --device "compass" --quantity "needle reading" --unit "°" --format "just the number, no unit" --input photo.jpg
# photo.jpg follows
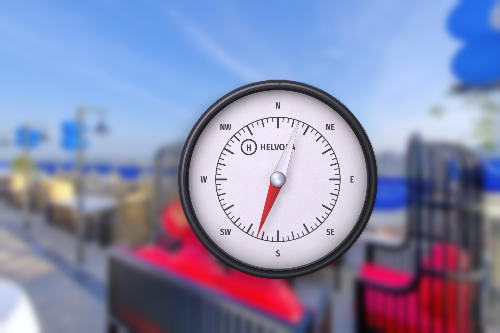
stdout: 200
